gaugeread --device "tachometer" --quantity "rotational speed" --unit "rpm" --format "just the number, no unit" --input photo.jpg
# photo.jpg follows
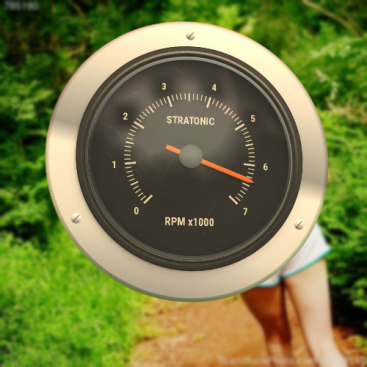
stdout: 6400
